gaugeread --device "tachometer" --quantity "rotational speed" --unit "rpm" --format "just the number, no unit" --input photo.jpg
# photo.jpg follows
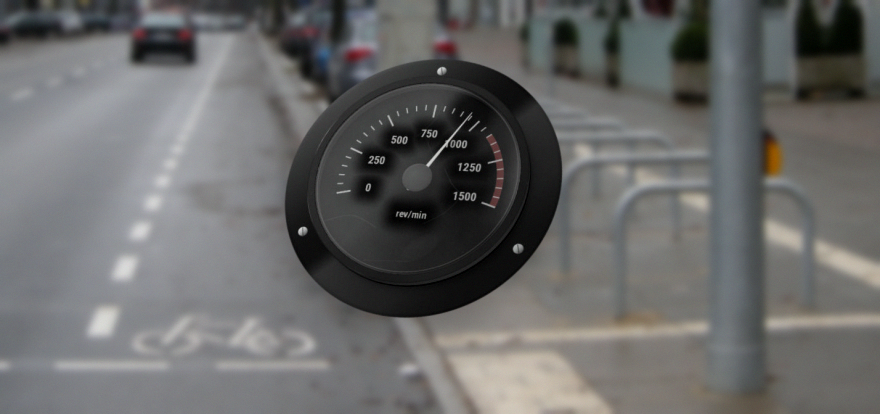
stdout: 950
